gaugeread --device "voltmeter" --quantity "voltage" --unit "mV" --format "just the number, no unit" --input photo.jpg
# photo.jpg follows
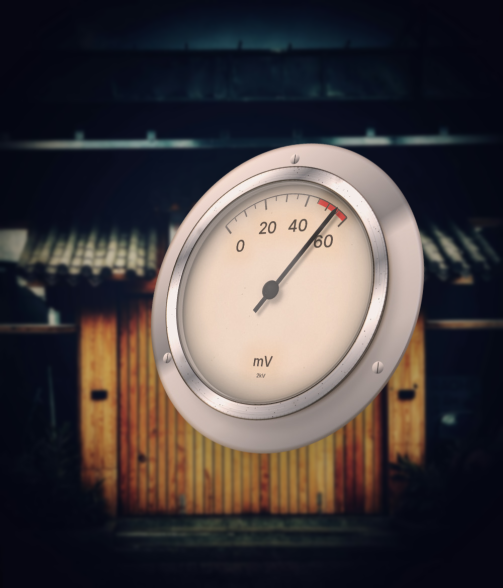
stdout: 55
